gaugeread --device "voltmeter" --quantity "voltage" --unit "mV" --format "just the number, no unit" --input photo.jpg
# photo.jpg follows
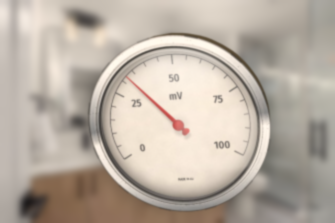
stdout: 32.5
